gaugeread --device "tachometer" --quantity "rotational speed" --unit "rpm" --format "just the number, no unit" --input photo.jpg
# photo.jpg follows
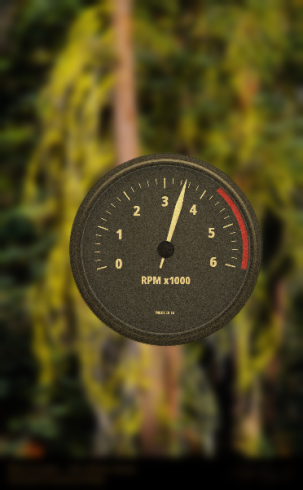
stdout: 3500
